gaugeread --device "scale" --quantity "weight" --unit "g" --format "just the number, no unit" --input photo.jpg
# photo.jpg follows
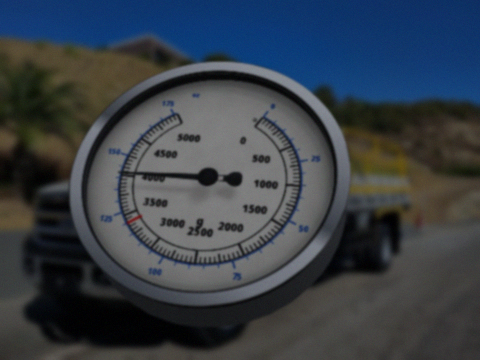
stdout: 4000
